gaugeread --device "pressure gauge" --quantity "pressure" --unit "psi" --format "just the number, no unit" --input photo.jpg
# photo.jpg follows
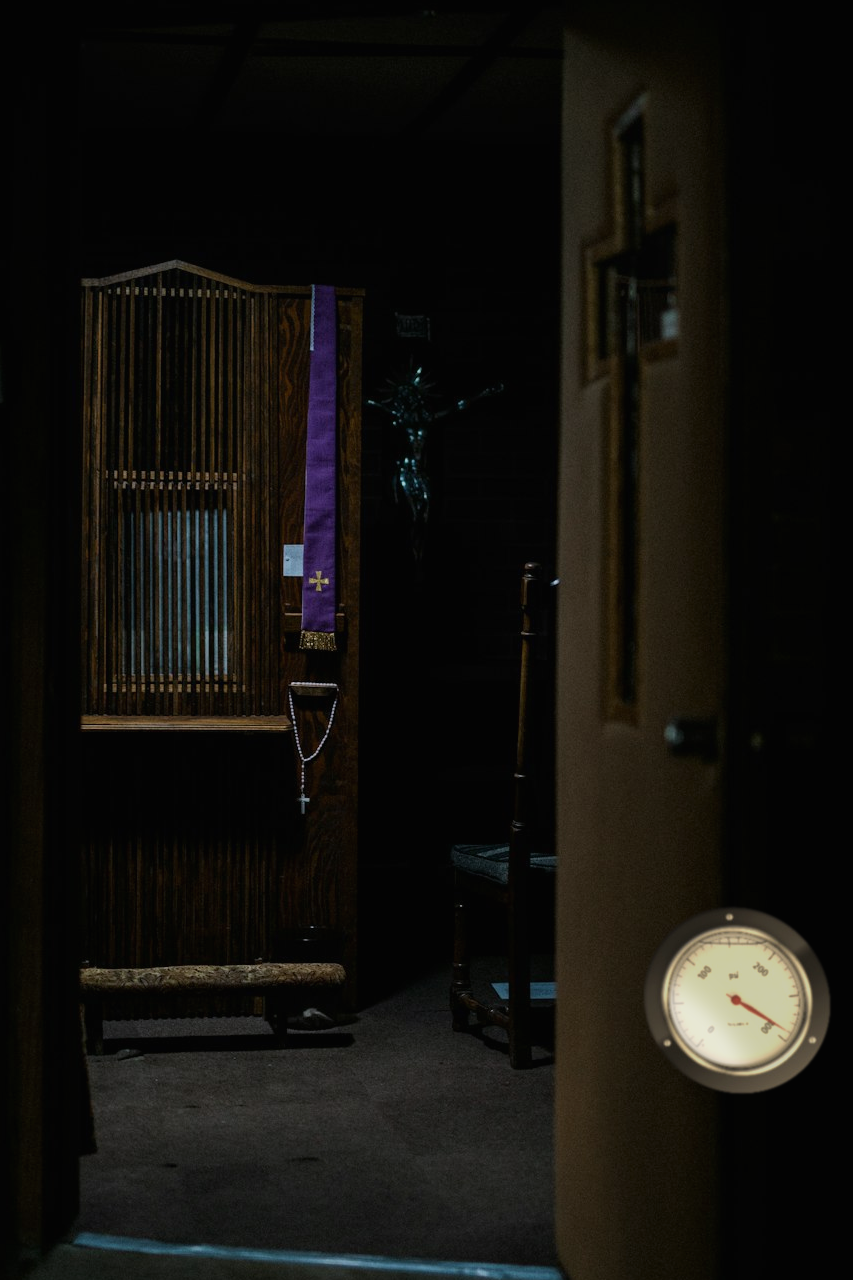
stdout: 290
